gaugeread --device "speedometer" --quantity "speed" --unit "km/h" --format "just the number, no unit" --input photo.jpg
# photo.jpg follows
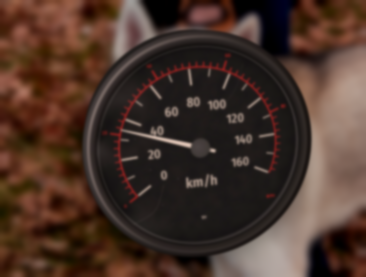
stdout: 35
